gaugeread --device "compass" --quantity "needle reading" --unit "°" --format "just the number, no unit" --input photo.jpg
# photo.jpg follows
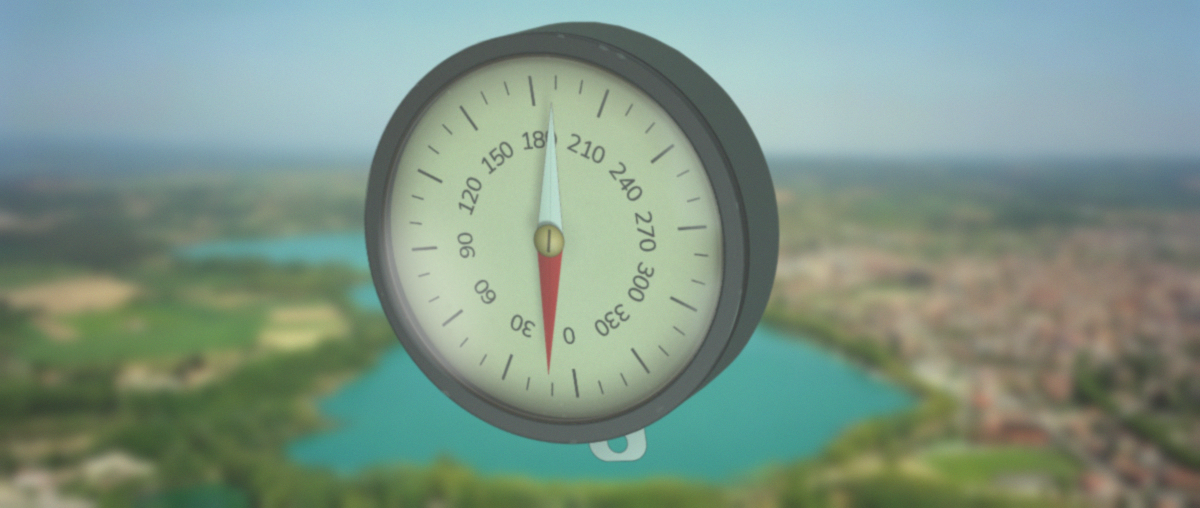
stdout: 10
